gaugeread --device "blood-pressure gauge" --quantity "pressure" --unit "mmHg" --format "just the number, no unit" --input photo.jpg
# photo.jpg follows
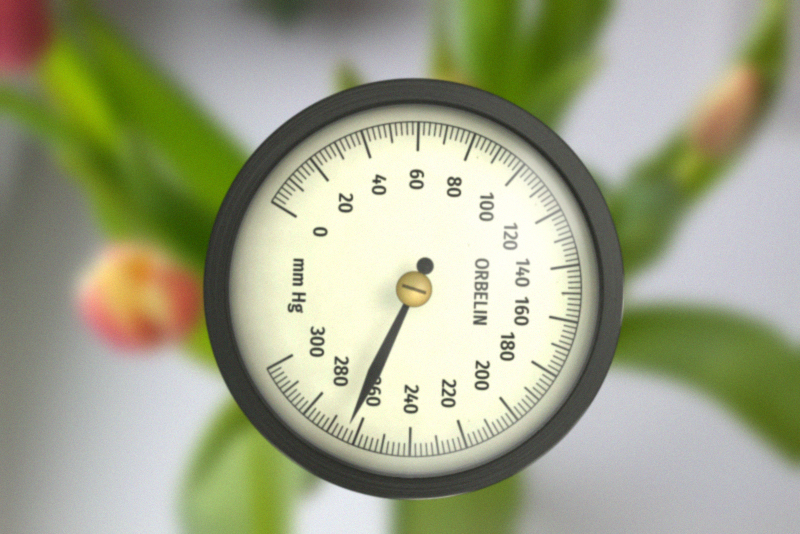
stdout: 264
